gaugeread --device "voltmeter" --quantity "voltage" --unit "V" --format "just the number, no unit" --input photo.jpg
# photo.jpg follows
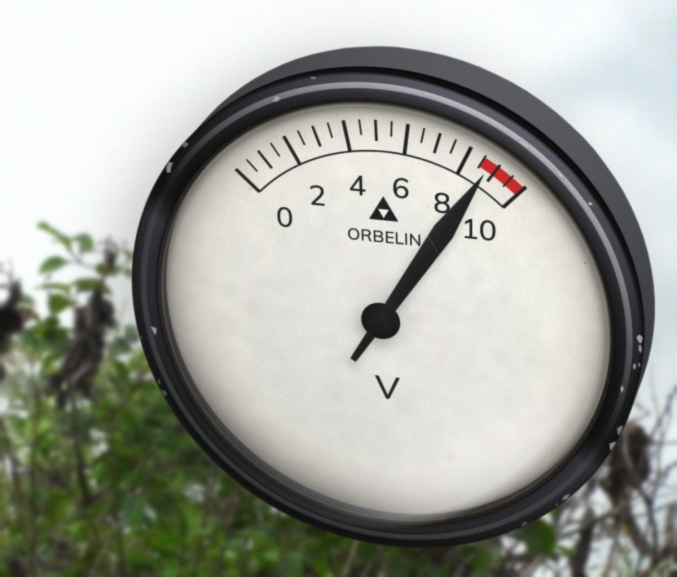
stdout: 8.75
